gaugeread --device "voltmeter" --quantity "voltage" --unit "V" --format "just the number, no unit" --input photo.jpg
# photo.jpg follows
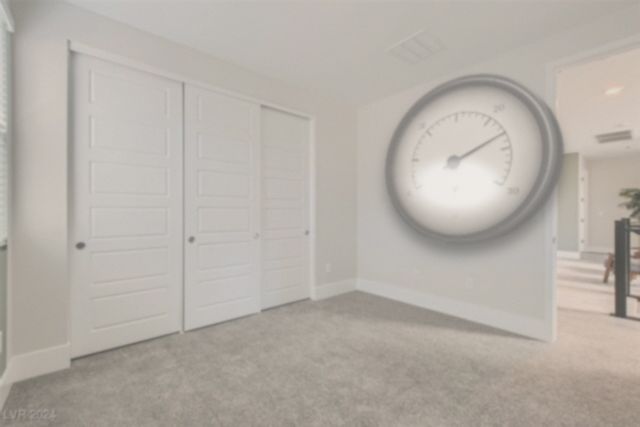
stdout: 23
